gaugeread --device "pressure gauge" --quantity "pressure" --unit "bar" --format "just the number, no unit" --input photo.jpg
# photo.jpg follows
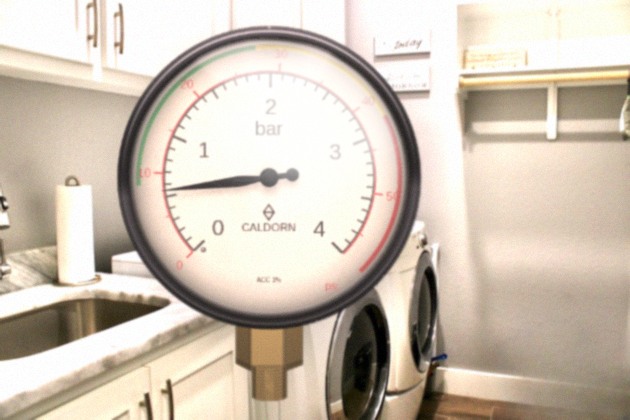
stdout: 0.55
